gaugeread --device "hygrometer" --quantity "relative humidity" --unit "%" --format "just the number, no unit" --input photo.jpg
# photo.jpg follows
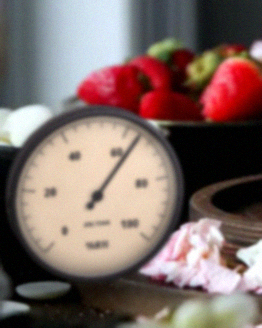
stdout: 64
